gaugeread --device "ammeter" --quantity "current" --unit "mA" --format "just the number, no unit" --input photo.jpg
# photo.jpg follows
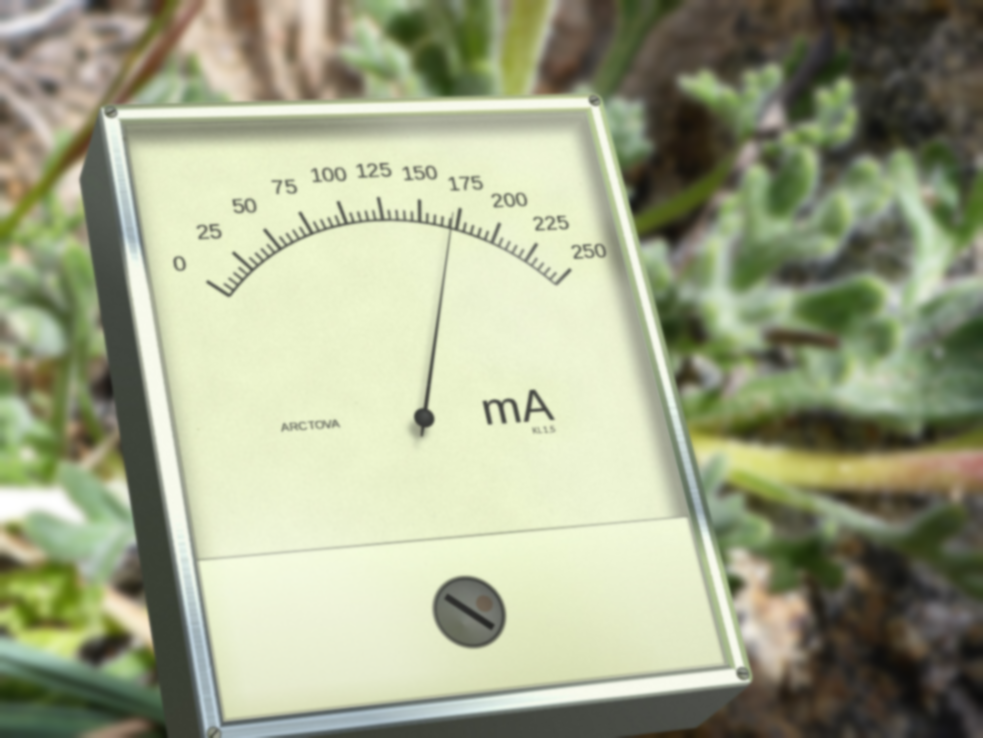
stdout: 170
